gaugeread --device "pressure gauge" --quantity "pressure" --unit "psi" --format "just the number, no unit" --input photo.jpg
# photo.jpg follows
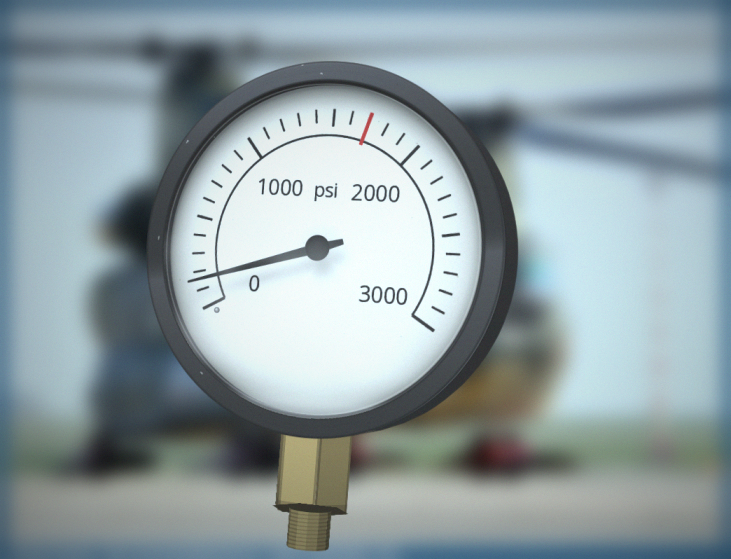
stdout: 150
